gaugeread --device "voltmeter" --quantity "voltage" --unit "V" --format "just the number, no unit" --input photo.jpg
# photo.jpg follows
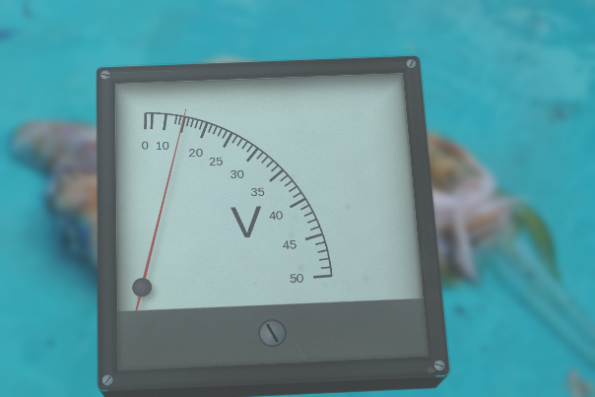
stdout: 15
